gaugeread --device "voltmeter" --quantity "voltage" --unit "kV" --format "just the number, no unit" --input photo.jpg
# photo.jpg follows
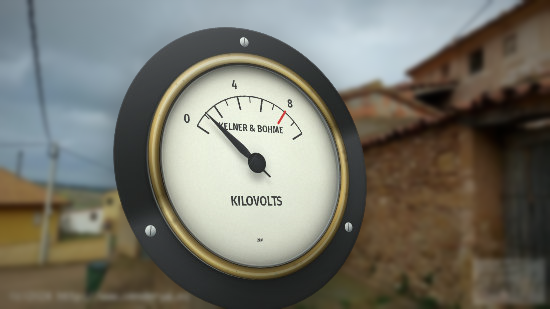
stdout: 1
